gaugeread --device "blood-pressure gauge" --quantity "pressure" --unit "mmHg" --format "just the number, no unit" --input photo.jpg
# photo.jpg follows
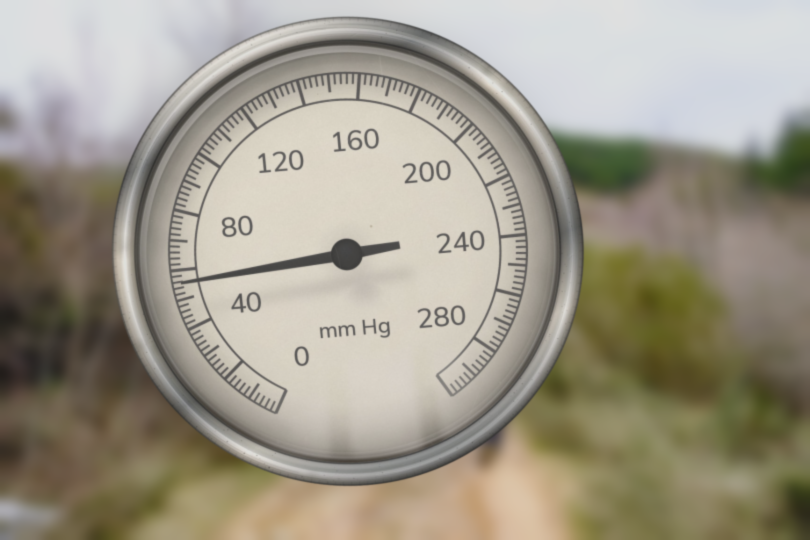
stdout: 56
